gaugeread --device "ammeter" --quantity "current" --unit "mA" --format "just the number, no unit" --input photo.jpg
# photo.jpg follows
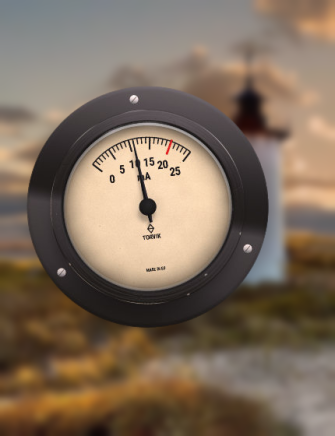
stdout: 11
